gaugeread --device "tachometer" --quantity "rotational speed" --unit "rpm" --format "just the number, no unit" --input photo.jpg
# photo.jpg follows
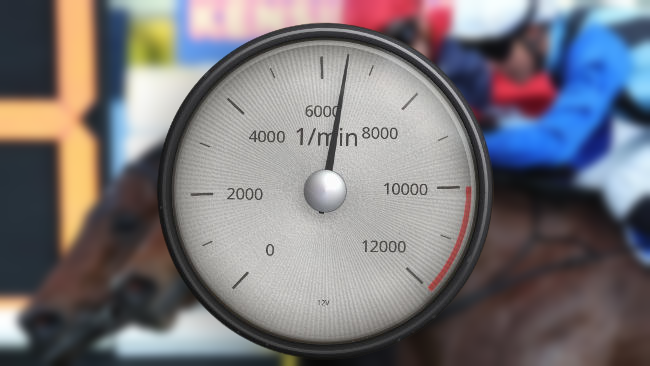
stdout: 6500
